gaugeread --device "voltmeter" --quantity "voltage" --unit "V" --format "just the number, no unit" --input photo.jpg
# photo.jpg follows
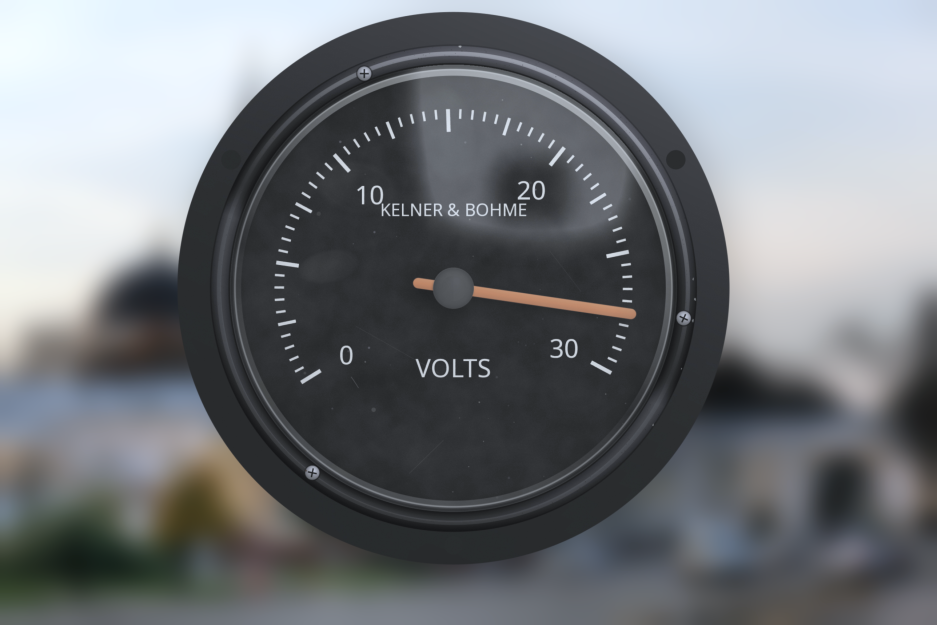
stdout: 27.5
